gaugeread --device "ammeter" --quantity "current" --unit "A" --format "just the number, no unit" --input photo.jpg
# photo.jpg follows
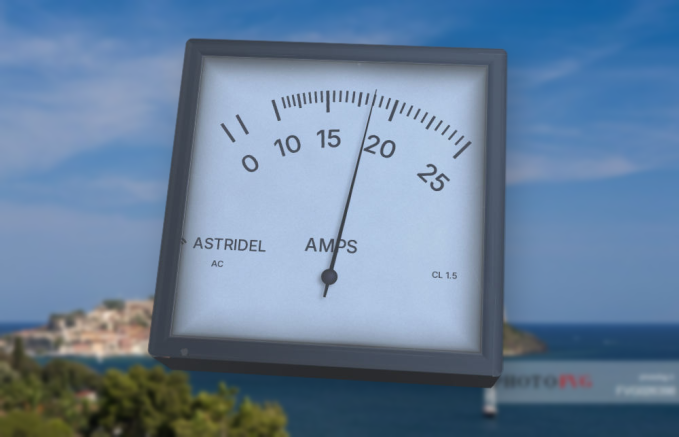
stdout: 18.5
